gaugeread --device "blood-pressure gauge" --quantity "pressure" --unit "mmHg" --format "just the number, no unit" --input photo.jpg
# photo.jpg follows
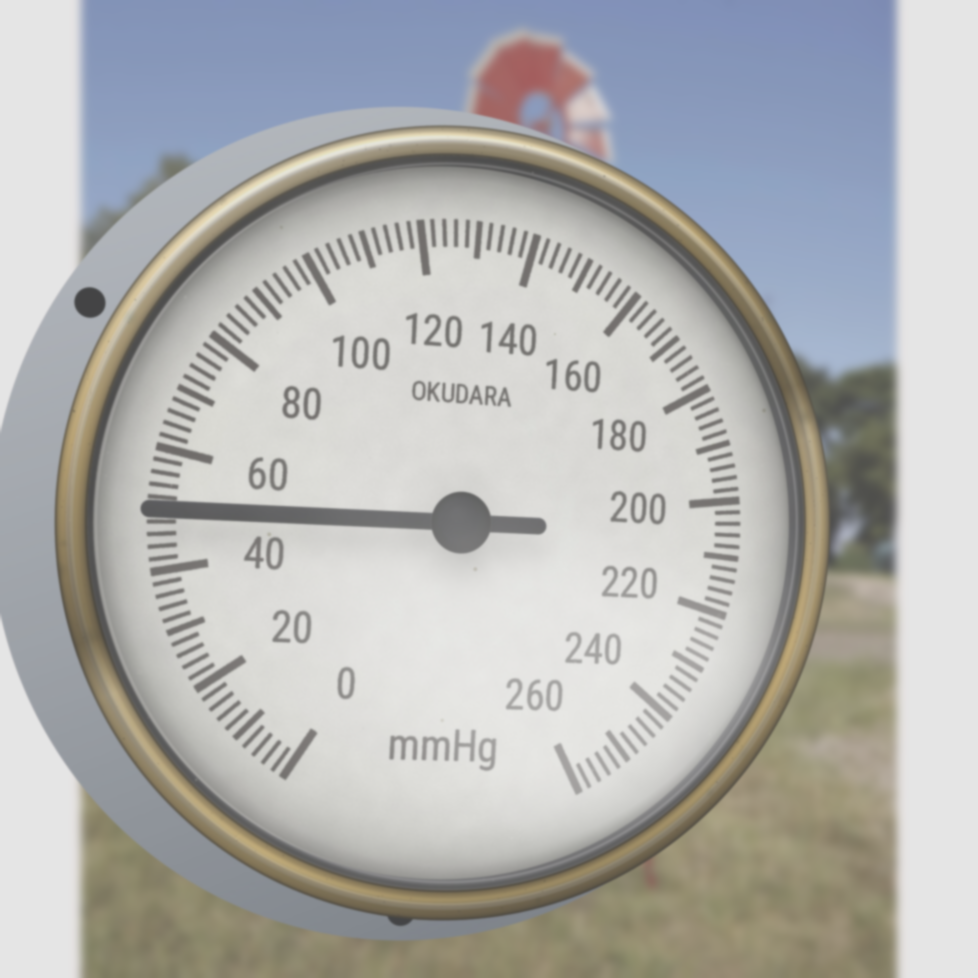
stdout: 50
